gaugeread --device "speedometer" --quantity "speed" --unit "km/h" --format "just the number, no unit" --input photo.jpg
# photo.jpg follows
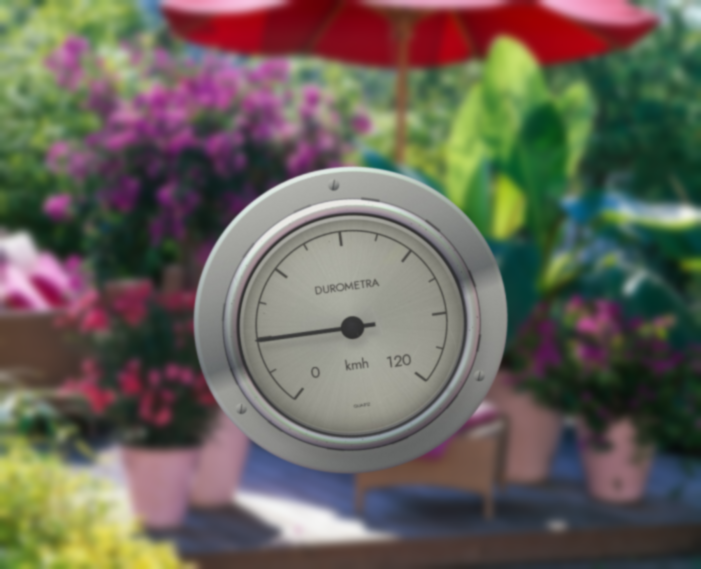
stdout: 20
